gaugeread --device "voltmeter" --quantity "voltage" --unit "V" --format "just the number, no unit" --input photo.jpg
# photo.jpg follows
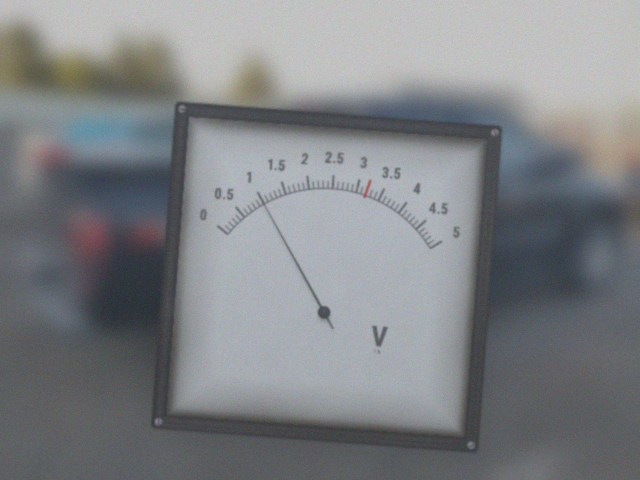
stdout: 1
